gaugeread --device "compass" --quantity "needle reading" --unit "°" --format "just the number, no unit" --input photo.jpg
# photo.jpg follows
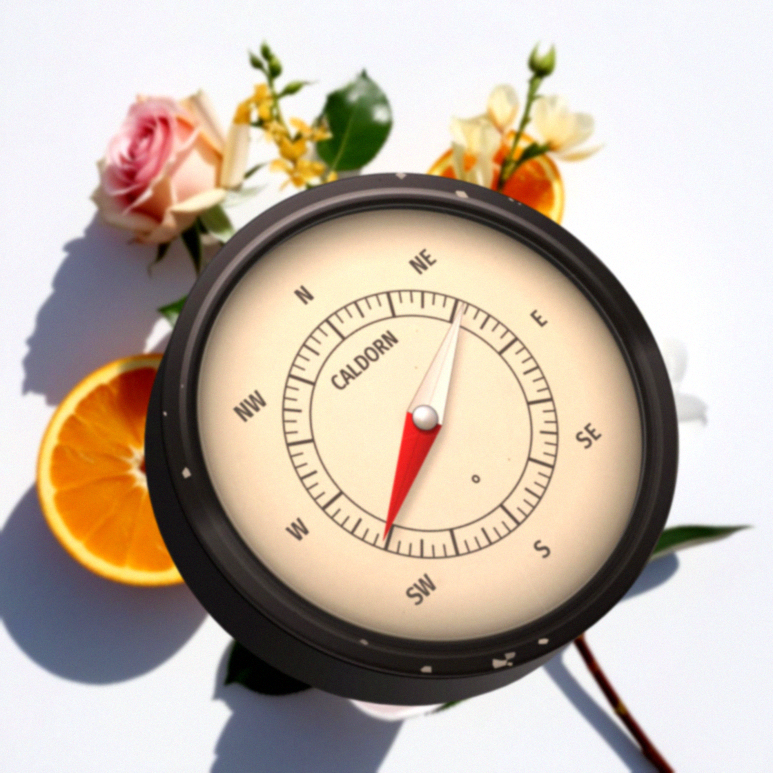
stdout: 242.5
